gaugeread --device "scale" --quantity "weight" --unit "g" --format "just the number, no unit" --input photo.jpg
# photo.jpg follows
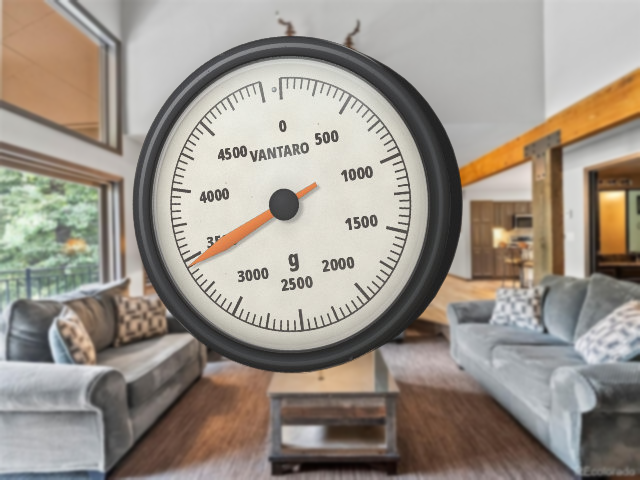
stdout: 3450
